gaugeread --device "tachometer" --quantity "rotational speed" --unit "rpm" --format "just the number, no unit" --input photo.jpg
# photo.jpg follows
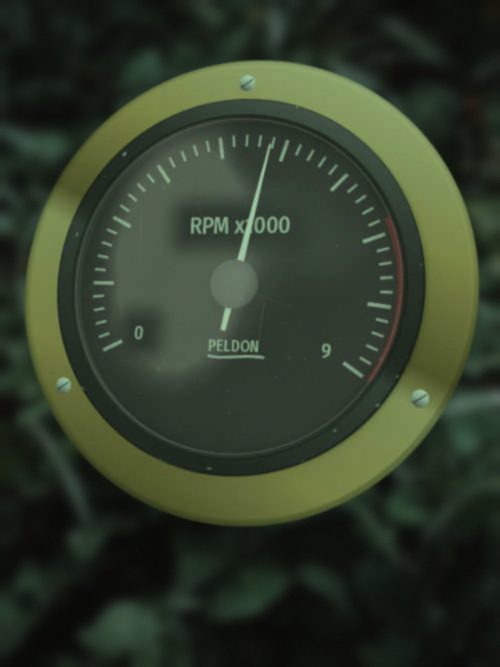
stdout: 4800
